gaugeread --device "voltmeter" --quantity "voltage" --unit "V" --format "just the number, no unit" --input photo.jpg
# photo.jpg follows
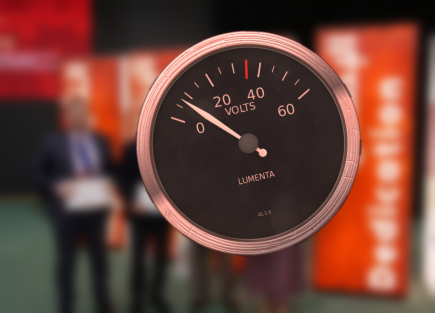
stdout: 7.5
